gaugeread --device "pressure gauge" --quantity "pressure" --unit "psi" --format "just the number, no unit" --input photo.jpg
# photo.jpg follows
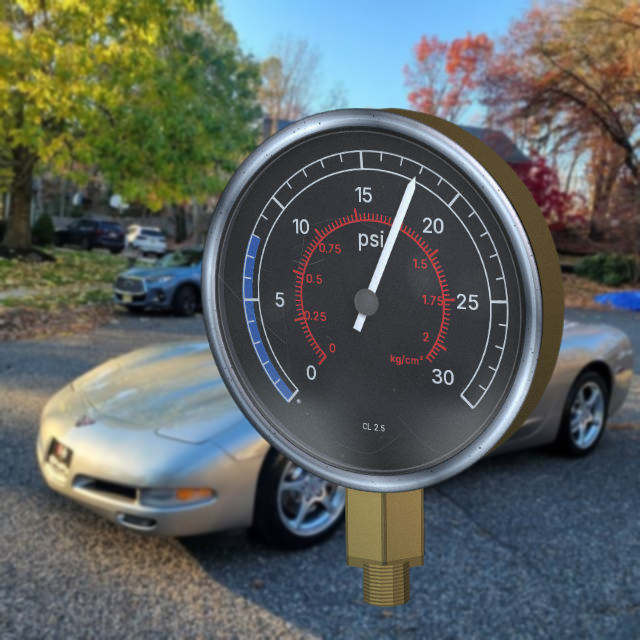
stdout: 18
